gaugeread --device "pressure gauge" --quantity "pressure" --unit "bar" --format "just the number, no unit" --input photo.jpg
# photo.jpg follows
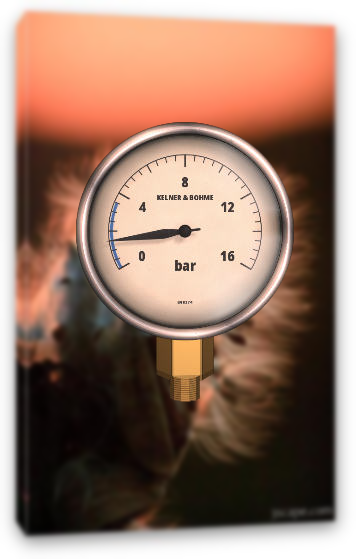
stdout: 1.5
